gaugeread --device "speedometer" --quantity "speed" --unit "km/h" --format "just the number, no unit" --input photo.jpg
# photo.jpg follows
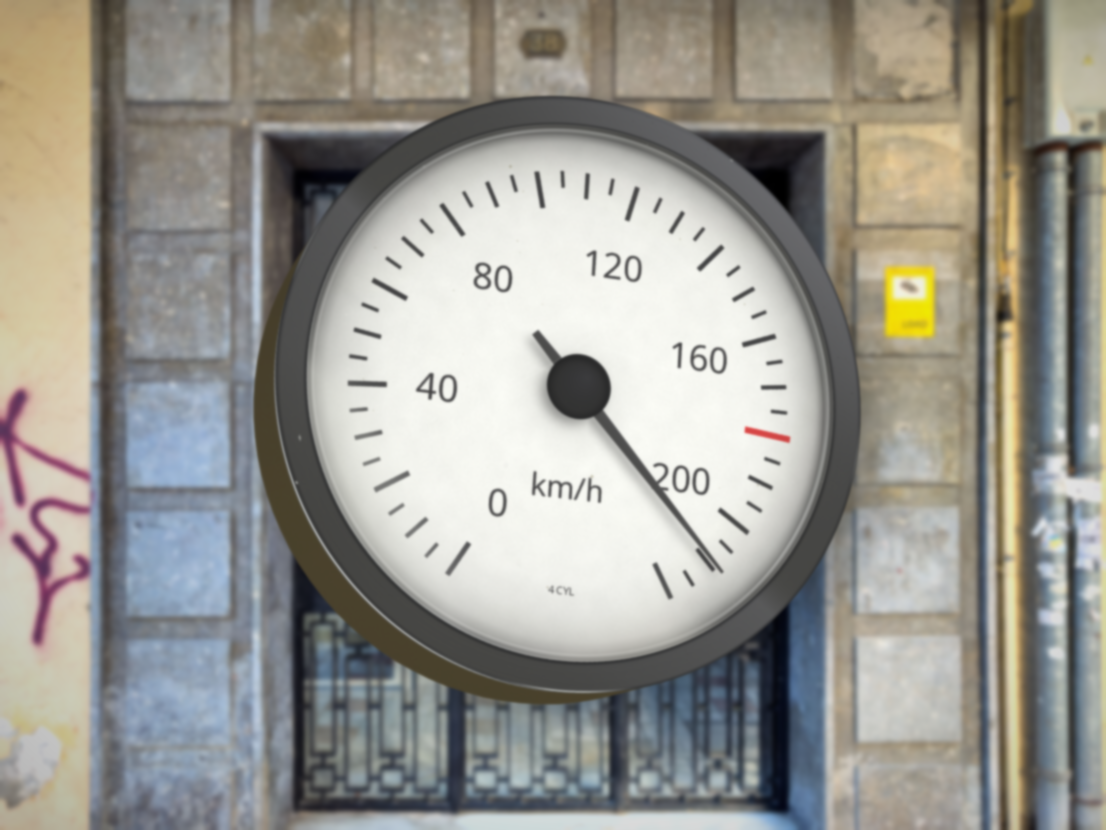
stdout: 210
